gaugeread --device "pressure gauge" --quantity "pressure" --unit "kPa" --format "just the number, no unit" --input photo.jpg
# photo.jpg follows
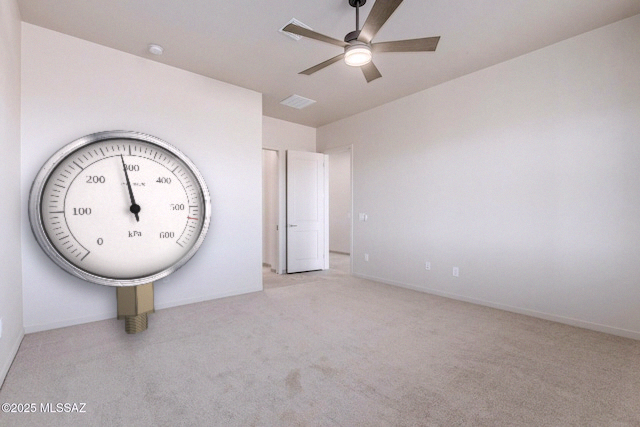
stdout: 280
